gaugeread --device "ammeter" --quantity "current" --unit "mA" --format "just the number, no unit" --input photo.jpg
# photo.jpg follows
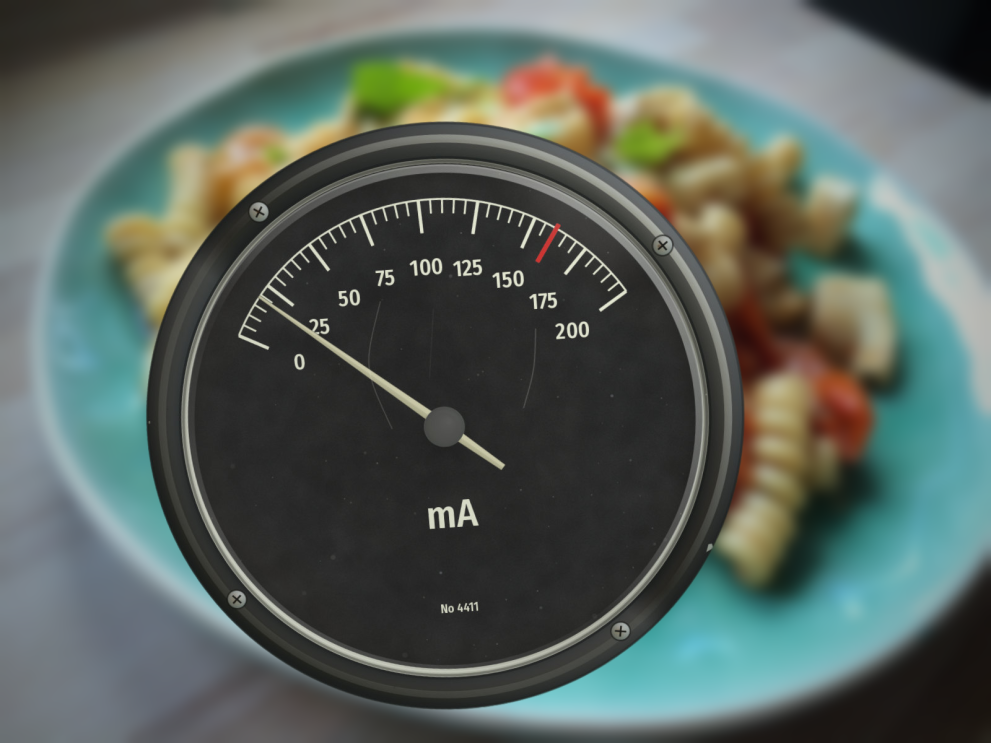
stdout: 20
